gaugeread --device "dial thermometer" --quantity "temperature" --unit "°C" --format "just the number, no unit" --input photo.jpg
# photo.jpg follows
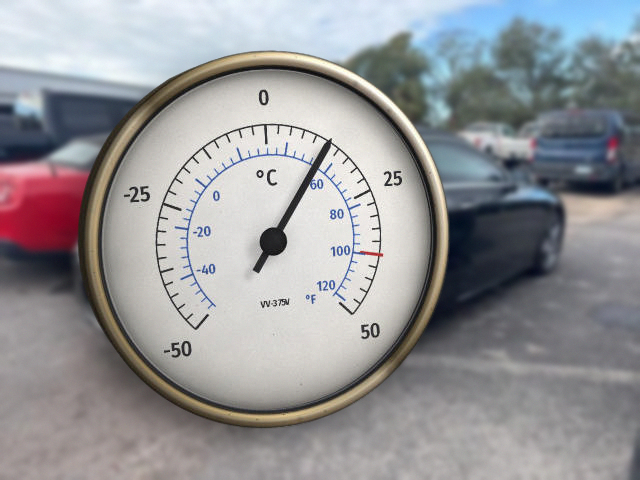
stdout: 12.5
